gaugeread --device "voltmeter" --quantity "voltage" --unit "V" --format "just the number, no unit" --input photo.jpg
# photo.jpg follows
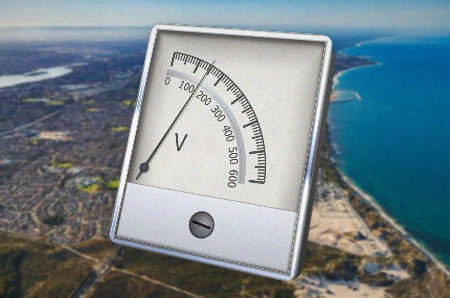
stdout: 150
